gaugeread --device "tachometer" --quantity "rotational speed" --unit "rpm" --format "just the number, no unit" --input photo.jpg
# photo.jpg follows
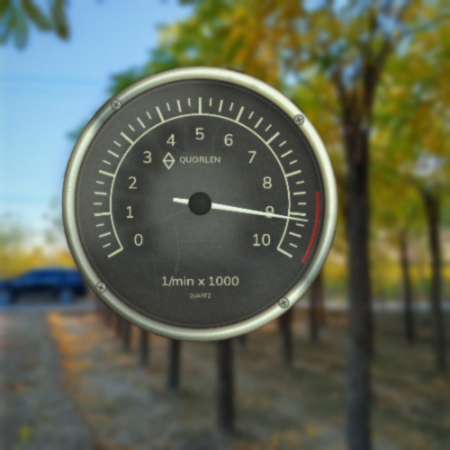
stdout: 9125
